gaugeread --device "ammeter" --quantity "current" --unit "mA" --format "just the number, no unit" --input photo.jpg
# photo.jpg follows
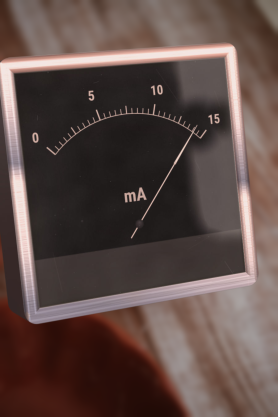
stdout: 14
